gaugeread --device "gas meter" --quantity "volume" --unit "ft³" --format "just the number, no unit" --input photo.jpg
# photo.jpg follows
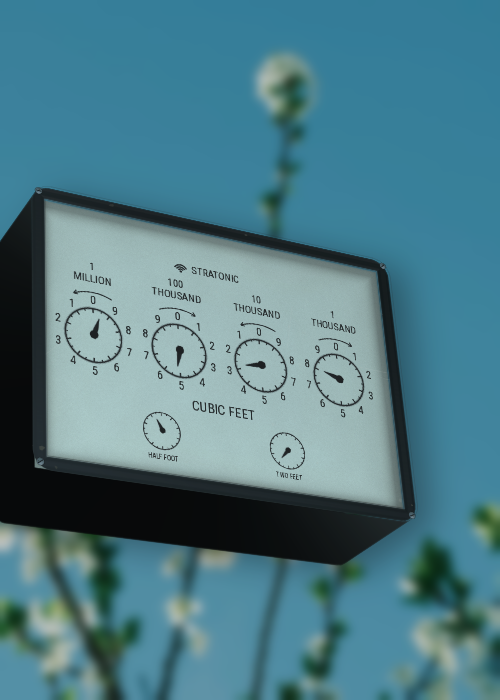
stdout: 952800
